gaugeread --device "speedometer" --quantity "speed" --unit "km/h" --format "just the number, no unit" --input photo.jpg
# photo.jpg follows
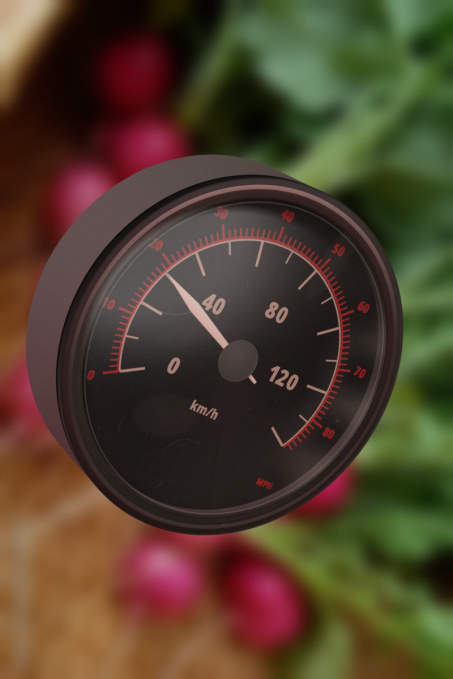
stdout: 30
